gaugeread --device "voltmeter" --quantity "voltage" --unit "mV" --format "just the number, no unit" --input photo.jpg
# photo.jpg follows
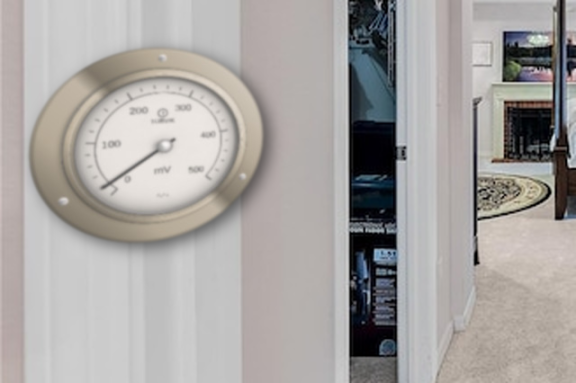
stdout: 20
